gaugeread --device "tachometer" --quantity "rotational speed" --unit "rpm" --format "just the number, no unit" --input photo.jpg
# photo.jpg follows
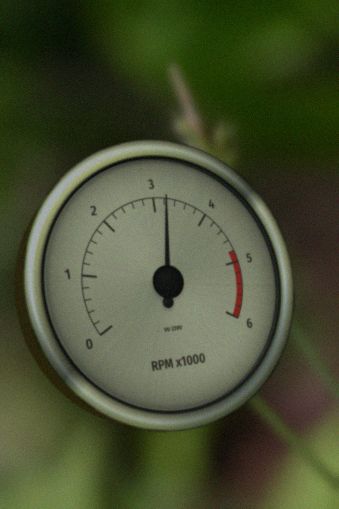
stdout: 3200
